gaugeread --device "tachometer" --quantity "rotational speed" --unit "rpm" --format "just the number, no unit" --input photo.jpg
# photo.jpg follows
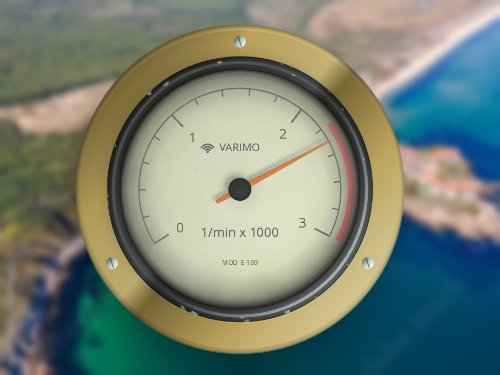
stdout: 2300
